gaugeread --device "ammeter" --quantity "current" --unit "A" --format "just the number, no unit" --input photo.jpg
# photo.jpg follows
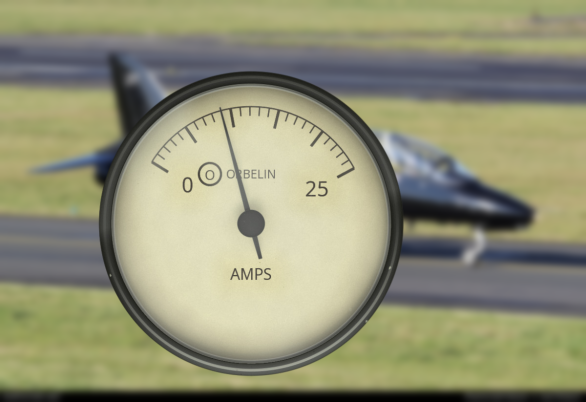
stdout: 9
